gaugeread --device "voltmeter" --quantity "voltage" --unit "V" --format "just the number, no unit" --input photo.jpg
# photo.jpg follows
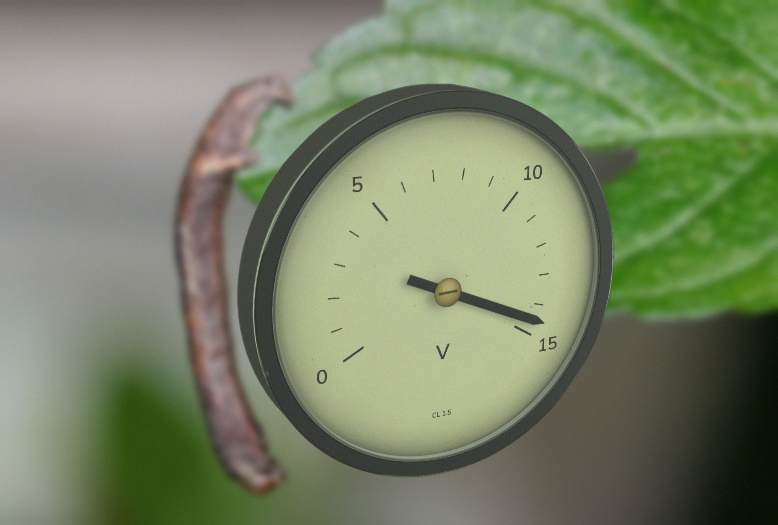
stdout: 14.5
